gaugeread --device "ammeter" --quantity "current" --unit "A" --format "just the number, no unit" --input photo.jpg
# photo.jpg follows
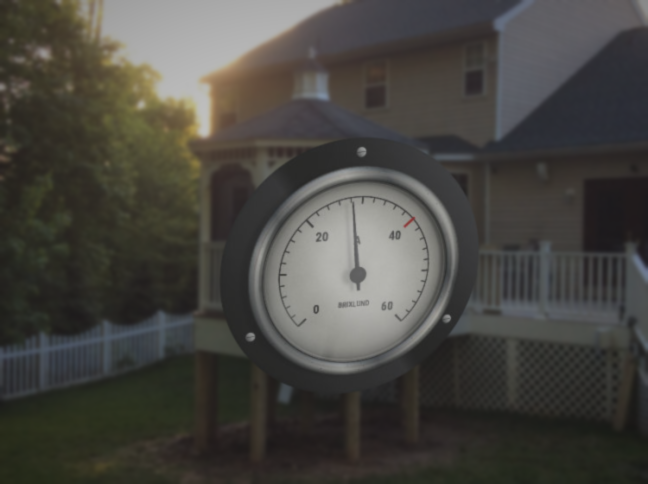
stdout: 28
